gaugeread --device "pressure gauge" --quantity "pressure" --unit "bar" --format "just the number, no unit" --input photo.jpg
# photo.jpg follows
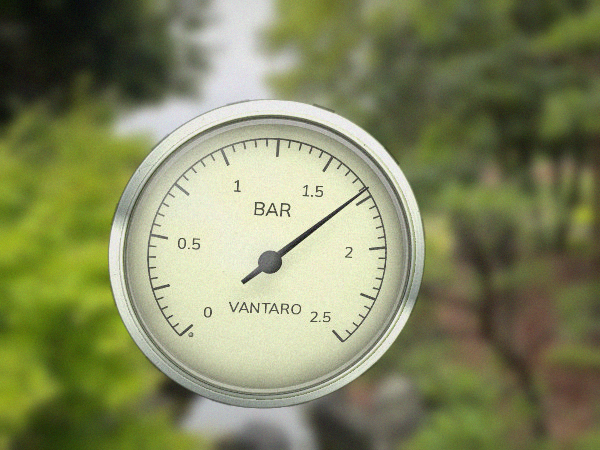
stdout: 1.7
